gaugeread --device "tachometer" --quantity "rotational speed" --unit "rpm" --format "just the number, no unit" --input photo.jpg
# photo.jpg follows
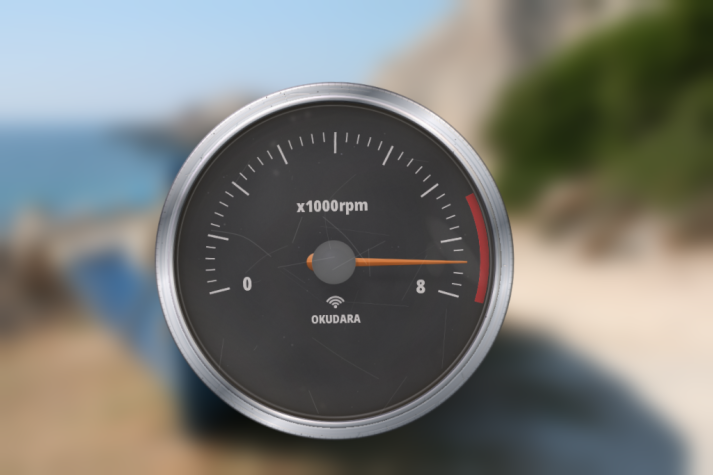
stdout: 7400
